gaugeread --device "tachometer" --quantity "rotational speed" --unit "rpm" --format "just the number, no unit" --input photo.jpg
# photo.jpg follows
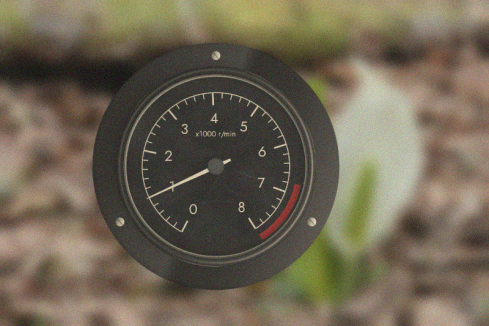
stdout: 1000
